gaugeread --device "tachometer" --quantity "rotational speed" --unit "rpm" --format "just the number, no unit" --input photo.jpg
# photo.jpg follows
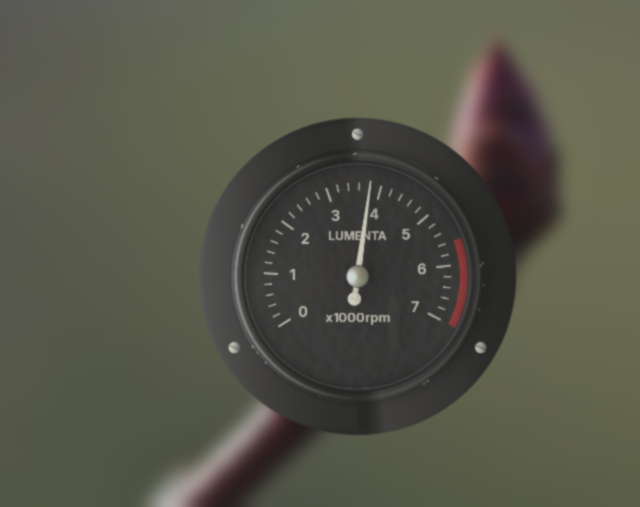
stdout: 3800
